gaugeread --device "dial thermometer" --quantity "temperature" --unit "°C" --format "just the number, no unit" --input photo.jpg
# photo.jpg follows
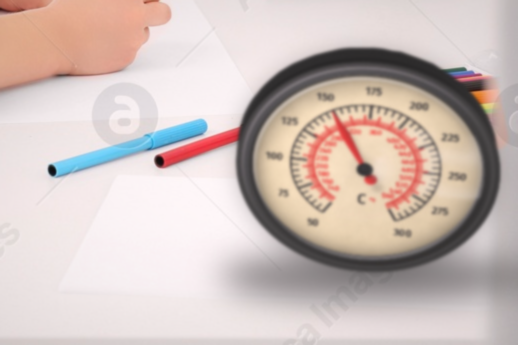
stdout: 150
